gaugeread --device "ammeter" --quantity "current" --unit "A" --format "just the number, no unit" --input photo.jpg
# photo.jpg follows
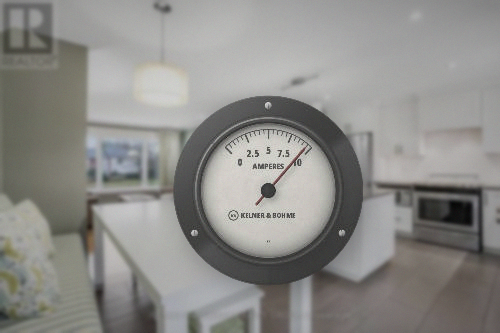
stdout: 9.5
